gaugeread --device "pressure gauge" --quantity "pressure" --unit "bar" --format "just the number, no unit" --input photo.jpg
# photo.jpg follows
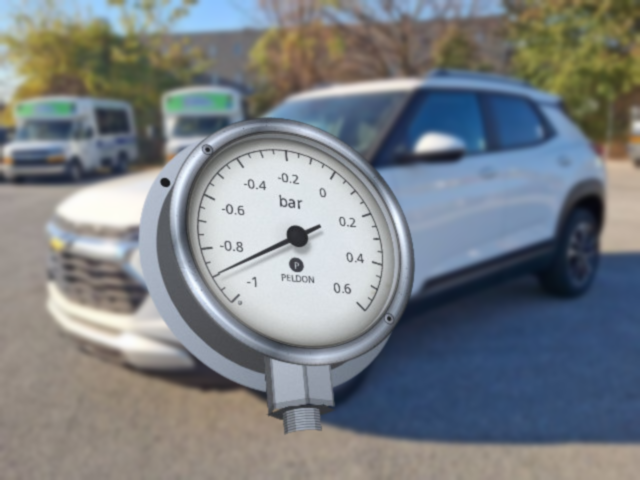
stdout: -0.9
